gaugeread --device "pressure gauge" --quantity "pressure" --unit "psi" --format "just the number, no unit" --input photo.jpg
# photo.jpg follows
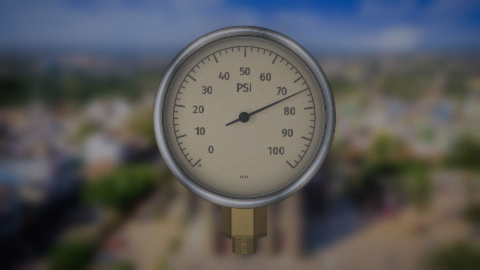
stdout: 74
